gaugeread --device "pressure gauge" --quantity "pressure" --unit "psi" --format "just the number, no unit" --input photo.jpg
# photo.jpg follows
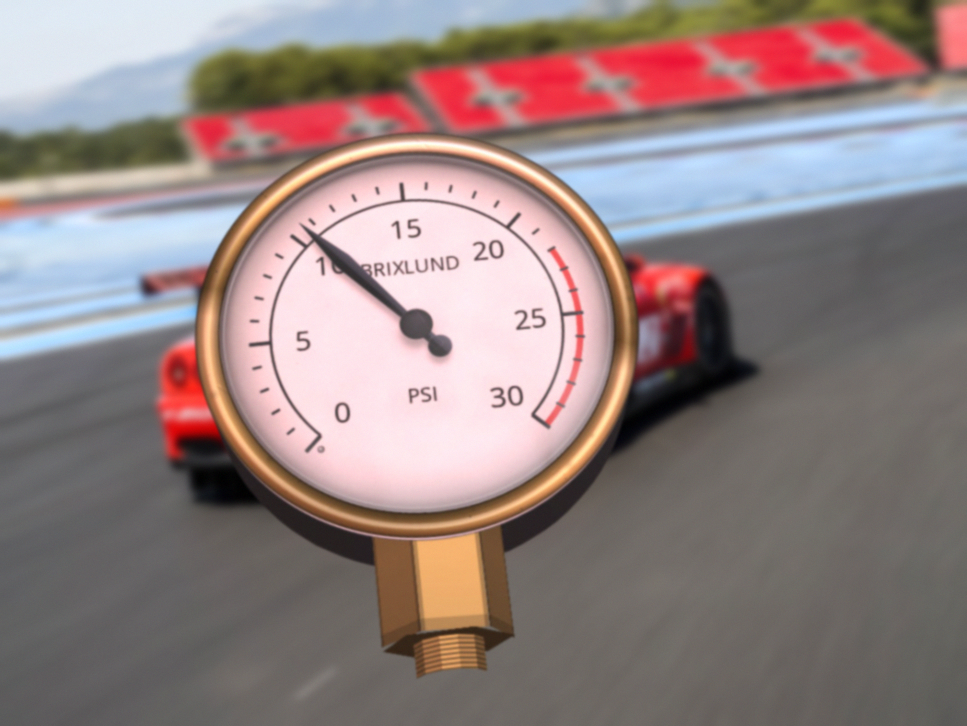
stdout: 10.5
